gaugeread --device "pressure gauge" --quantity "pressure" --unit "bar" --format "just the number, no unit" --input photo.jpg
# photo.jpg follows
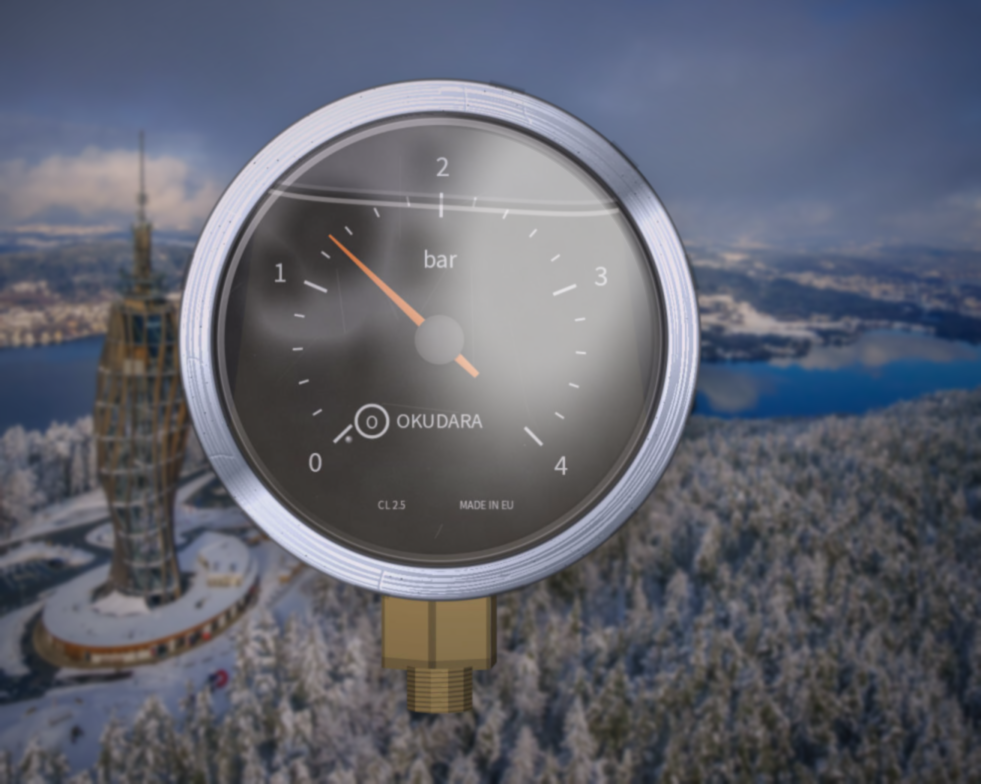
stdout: 1.3
